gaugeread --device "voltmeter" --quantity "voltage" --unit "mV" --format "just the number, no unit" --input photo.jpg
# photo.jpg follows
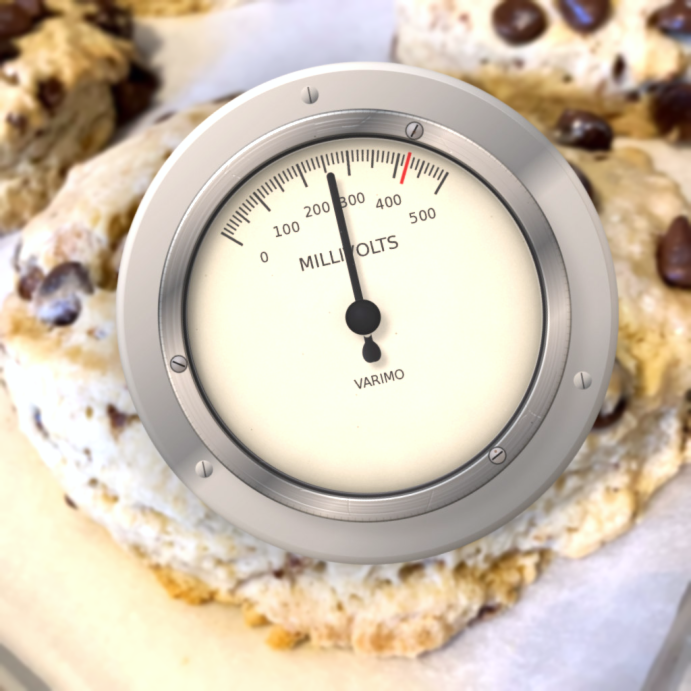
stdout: 260
